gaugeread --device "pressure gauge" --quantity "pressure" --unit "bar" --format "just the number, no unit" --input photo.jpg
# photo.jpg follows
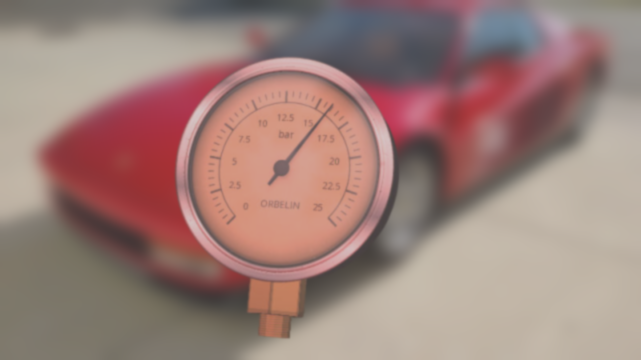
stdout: 16
